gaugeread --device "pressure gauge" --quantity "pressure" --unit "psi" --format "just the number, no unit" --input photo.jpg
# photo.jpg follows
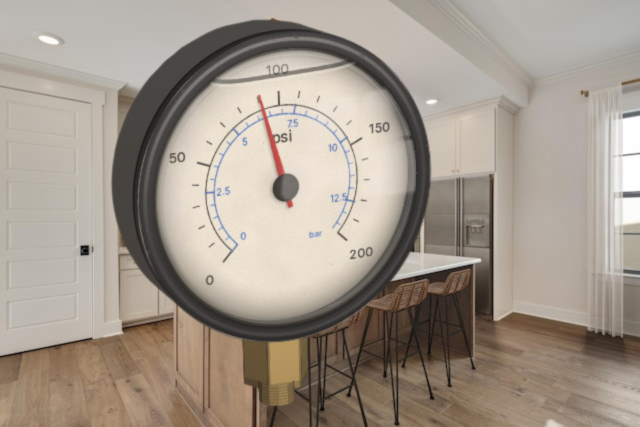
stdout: 90
